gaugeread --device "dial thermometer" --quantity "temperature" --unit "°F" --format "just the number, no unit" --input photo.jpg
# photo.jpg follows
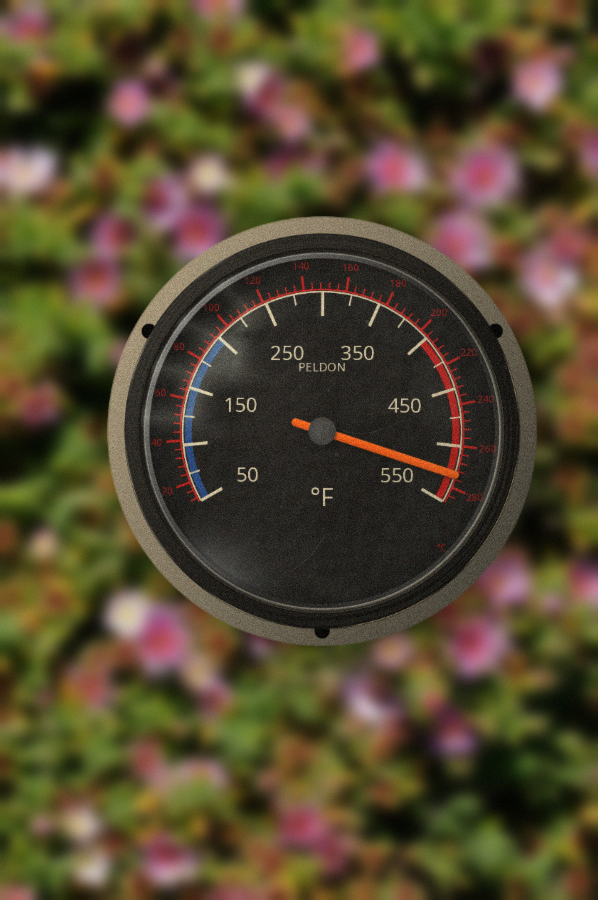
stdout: 525
